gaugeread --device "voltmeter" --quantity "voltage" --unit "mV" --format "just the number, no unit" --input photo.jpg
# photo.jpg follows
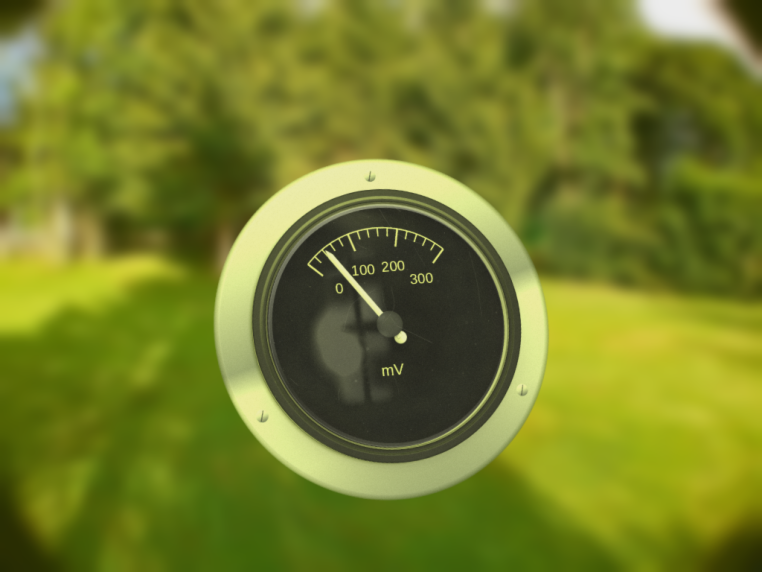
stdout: 40
